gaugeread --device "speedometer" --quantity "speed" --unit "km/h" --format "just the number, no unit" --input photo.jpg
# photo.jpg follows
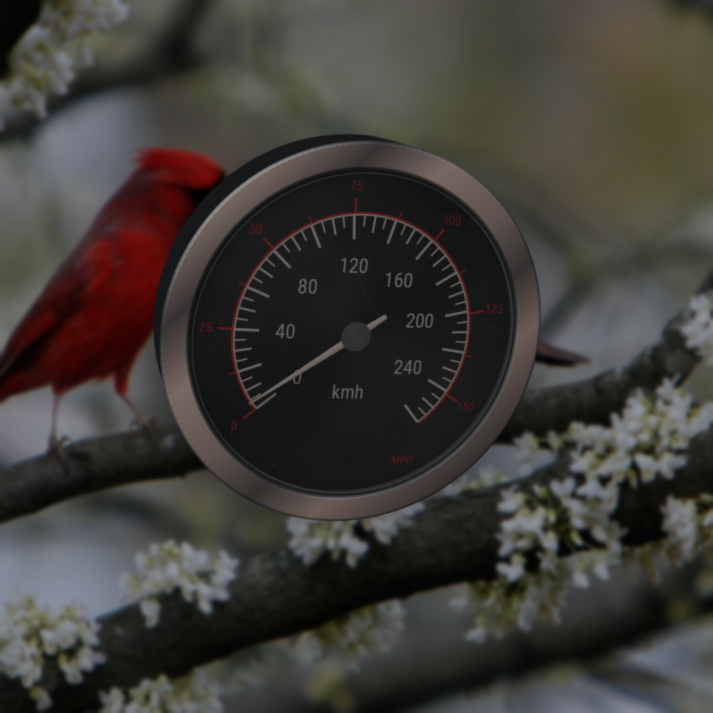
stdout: 5
